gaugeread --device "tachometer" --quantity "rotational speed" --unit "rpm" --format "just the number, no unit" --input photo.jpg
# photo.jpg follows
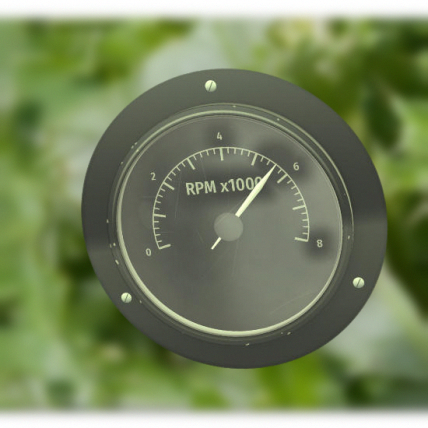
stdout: 5600
